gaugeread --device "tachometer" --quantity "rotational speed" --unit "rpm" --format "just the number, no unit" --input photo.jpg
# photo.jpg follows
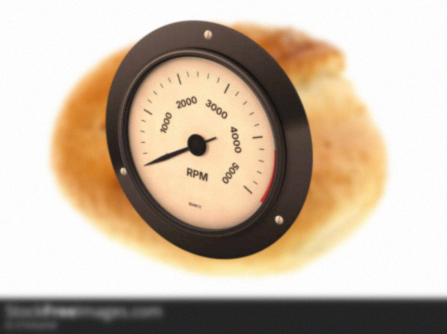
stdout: 0
